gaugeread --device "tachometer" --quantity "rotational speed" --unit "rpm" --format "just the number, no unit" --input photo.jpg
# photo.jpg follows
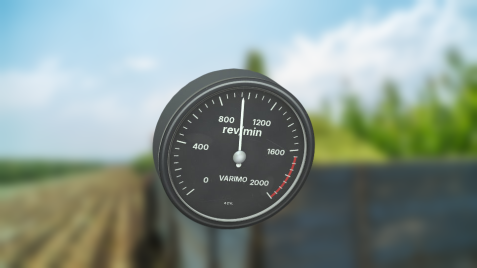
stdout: 950
